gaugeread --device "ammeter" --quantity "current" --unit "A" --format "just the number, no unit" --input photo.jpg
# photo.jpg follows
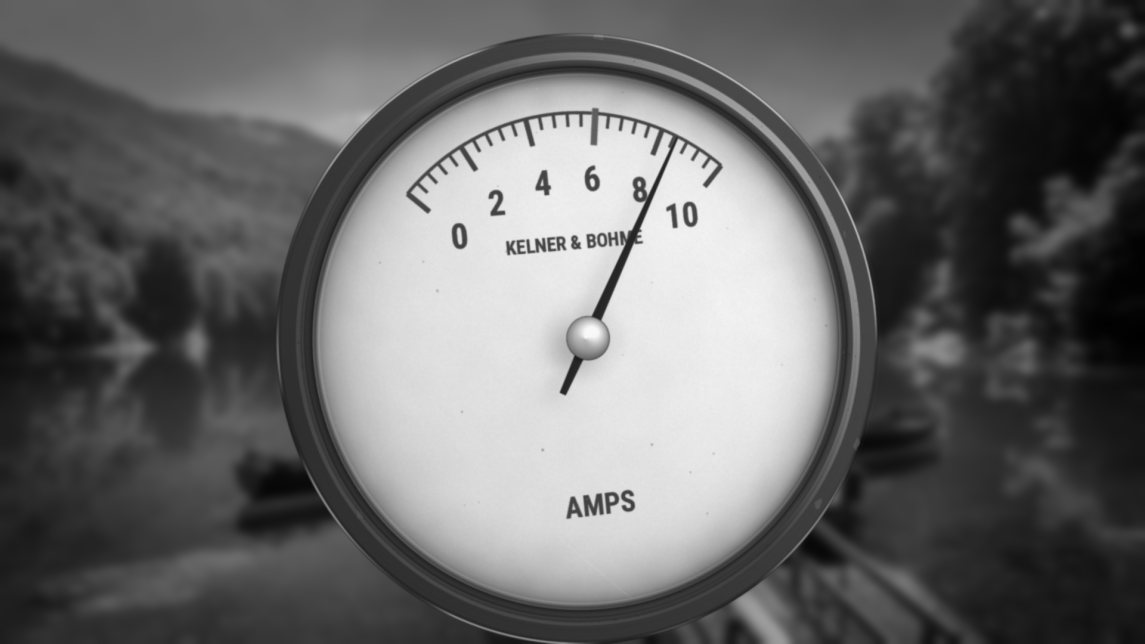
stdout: 8.4
